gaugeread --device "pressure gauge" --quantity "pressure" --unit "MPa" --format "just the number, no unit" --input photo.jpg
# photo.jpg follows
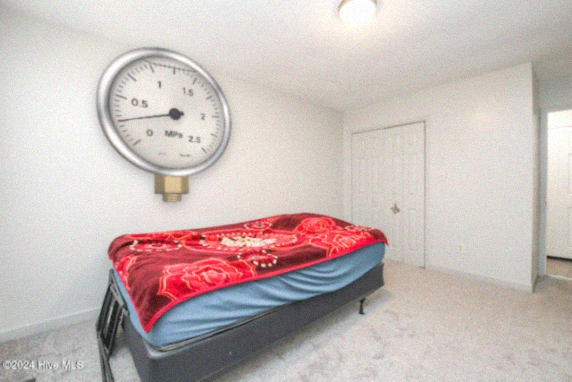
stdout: 0.25
